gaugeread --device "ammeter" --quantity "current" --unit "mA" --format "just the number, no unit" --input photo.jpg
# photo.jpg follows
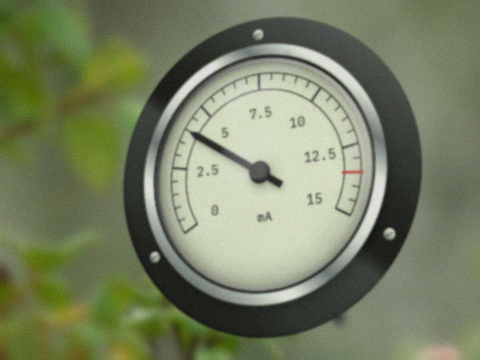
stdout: 4
